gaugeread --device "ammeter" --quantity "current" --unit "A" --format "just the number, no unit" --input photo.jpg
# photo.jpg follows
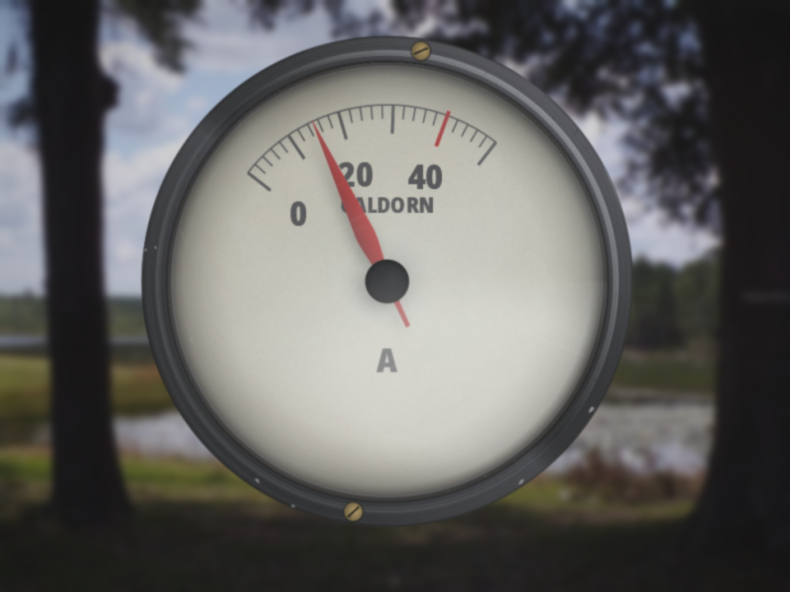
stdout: 15
